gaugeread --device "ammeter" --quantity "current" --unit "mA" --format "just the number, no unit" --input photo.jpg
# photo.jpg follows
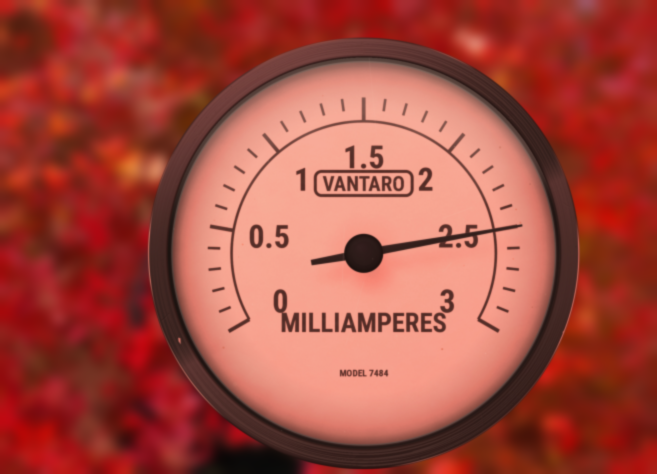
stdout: 2.5
